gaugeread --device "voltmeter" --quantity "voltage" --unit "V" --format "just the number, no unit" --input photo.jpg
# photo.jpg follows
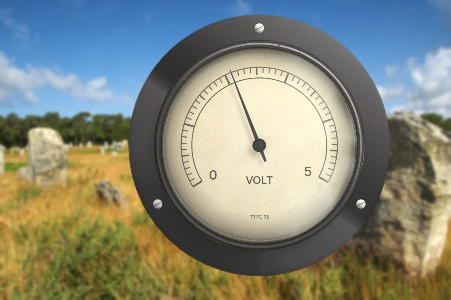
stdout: 2.1
